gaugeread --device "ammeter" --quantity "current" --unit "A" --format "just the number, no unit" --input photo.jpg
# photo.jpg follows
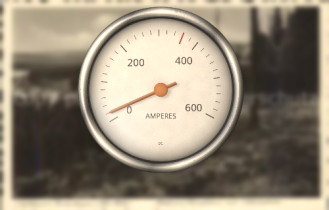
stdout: 20
